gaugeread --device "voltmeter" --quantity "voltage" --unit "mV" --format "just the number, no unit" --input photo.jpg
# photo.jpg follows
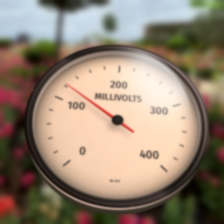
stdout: 120
